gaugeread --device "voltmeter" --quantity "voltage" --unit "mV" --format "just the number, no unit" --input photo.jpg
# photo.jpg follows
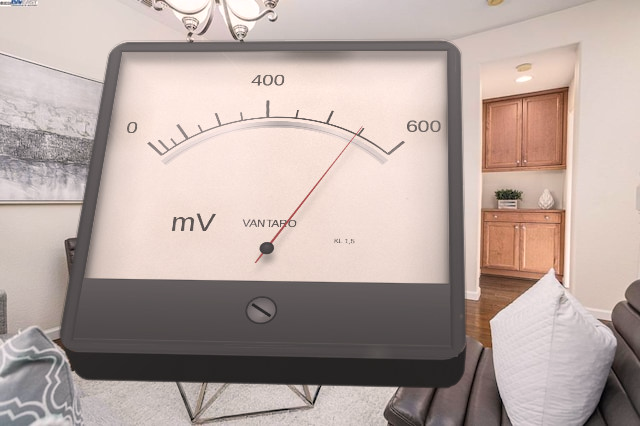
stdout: 550
